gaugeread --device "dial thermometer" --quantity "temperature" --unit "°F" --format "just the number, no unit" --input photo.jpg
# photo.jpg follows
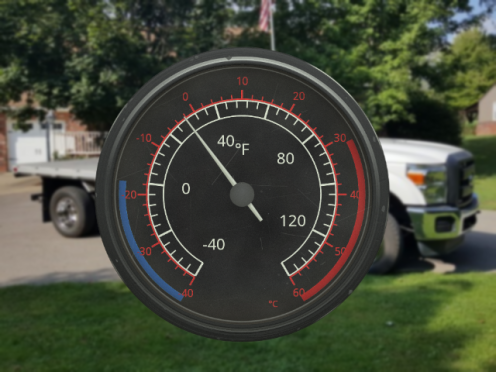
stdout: 28
